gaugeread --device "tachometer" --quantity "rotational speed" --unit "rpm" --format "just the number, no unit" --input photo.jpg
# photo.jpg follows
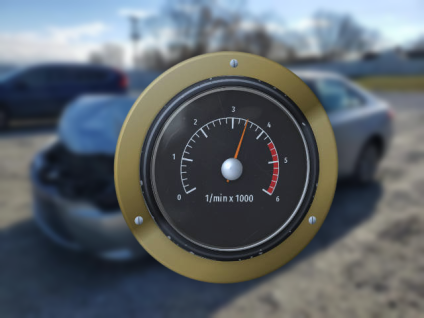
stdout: 3400
